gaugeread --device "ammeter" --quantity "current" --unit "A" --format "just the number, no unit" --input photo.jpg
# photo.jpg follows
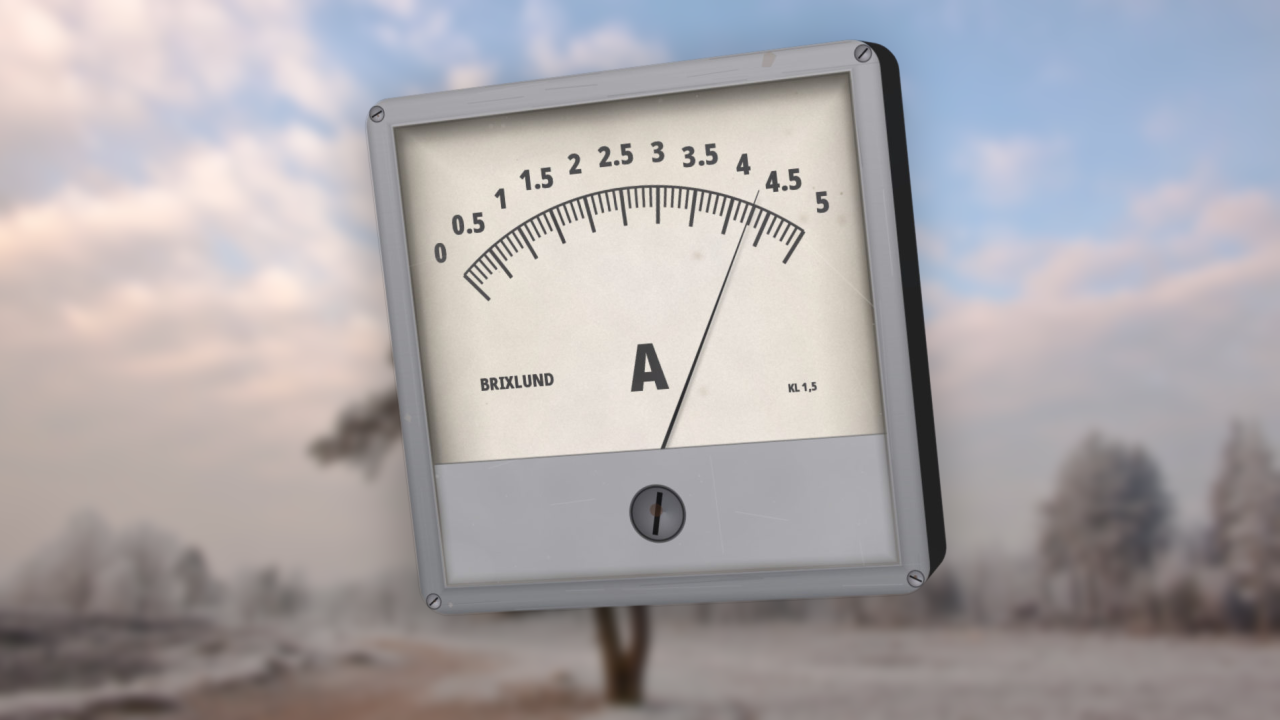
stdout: 4.3
